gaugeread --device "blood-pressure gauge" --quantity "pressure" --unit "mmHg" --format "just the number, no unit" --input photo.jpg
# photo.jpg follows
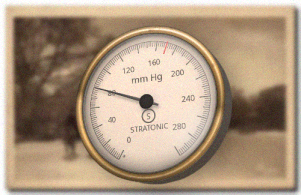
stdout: 80
